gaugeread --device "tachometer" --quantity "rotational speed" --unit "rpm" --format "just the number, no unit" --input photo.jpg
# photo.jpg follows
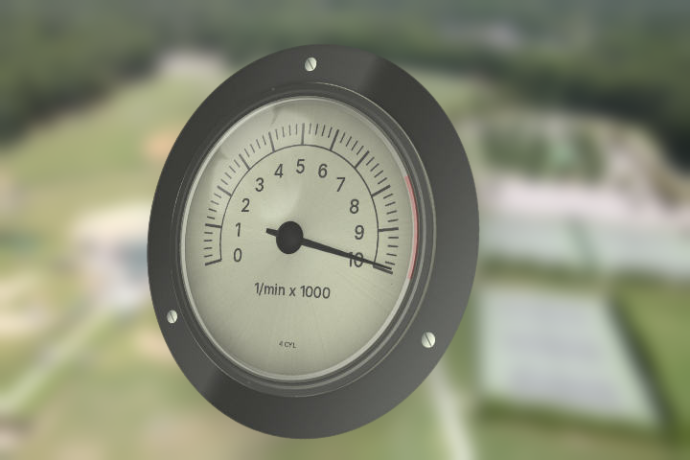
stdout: 9900
